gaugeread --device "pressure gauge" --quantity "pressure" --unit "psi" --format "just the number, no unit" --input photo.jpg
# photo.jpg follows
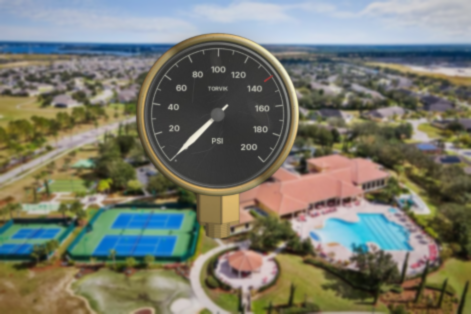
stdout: 0
